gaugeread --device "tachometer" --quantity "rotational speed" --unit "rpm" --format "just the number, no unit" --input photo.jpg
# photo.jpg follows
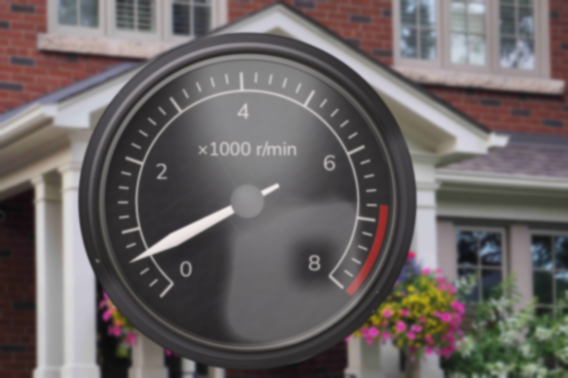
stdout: 600
